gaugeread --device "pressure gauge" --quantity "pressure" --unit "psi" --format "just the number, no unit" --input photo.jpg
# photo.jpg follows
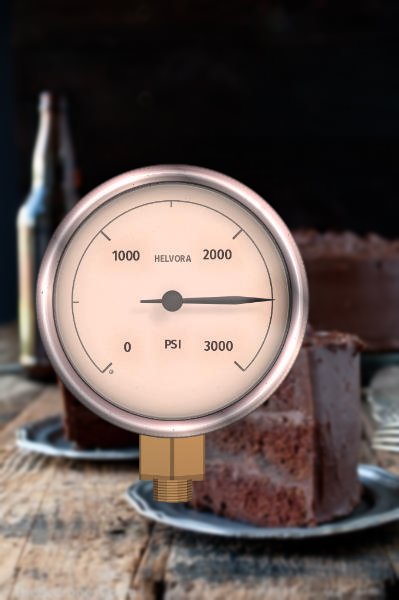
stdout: 2500
